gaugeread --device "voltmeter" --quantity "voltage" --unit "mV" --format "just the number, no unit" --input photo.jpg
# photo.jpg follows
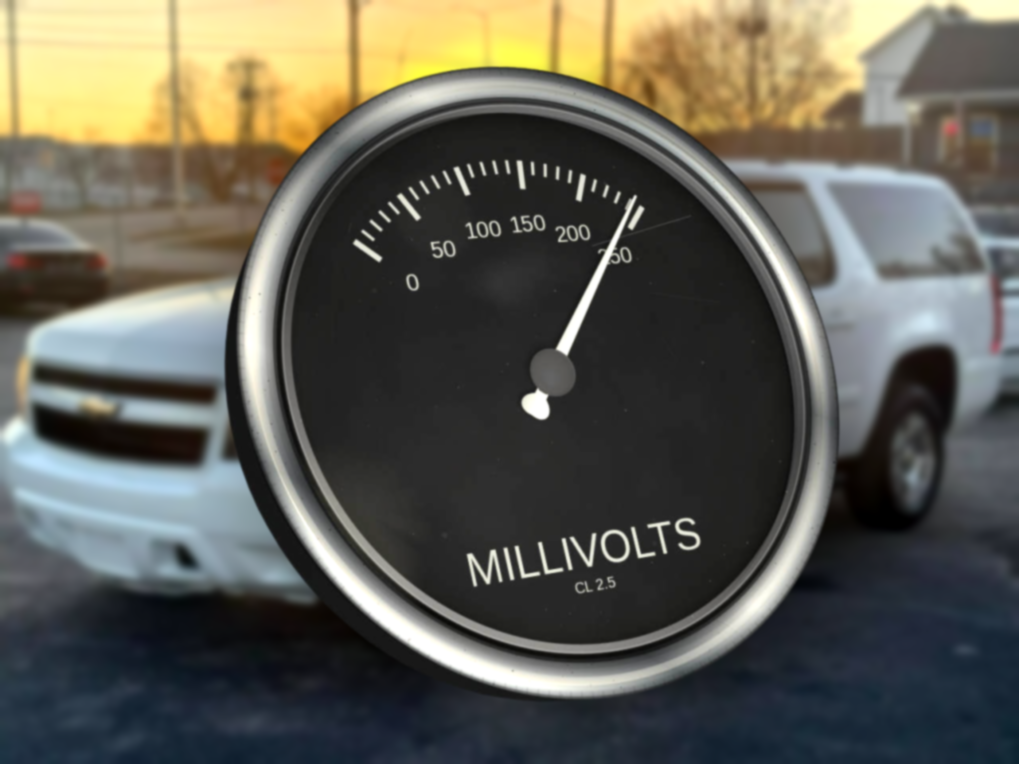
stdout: 240
